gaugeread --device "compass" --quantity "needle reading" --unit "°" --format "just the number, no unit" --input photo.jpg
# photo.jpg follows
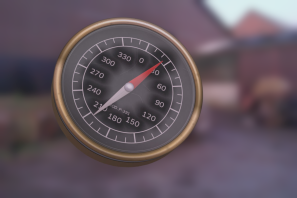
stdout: 25
